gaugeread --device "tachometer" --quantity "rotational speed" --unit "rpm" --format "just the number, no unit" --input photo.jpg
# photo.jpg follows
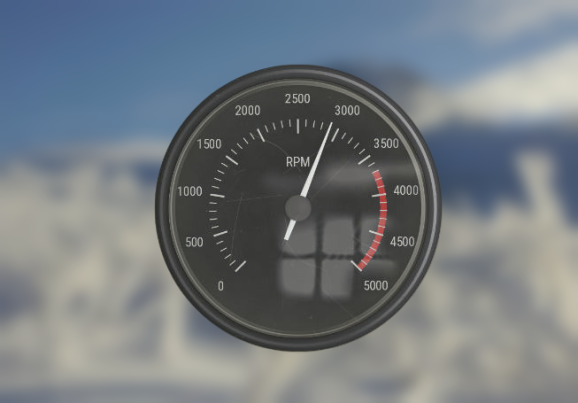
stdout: 2900
